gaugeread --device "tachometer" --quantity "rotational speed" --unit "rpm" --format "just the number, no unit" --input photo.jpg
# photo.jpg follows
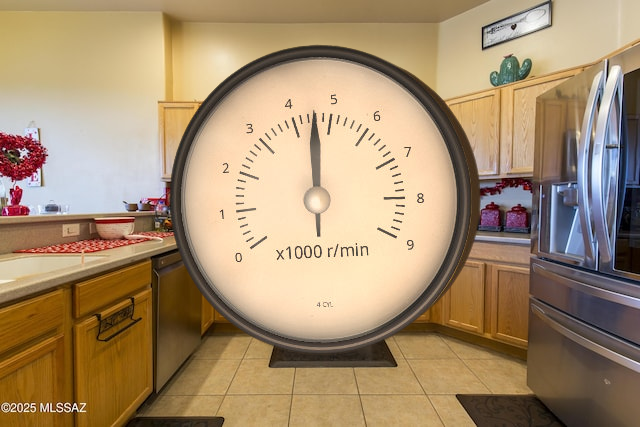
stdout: 4600
